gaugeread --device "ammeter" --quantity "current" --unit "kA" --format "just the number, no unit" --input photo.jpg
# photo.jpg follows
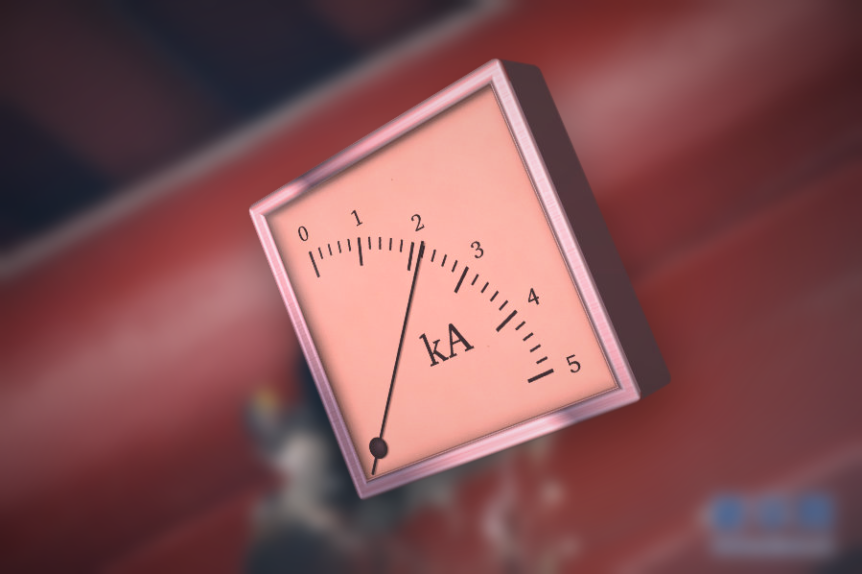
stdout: 2.2
